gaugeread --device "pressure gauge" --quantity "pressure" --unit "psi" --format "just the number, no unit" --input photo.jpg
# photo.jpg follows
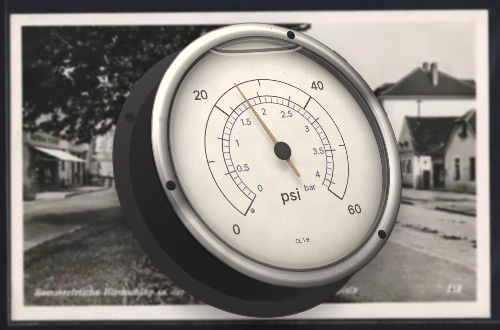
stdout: 25
